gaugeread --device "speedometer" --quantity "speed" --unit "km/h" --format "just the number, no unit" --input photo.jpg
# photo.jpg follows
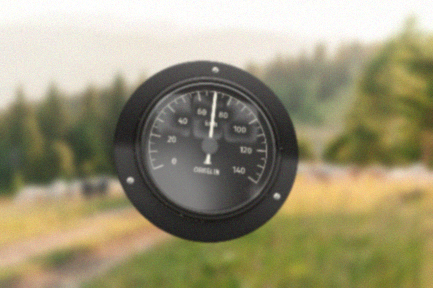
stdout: 70
